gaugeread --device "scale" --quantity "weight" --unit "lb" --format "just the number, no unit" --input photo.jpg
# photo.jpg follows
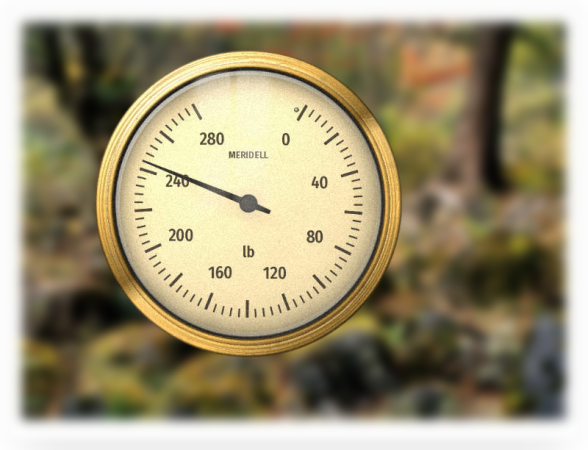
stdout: 244
